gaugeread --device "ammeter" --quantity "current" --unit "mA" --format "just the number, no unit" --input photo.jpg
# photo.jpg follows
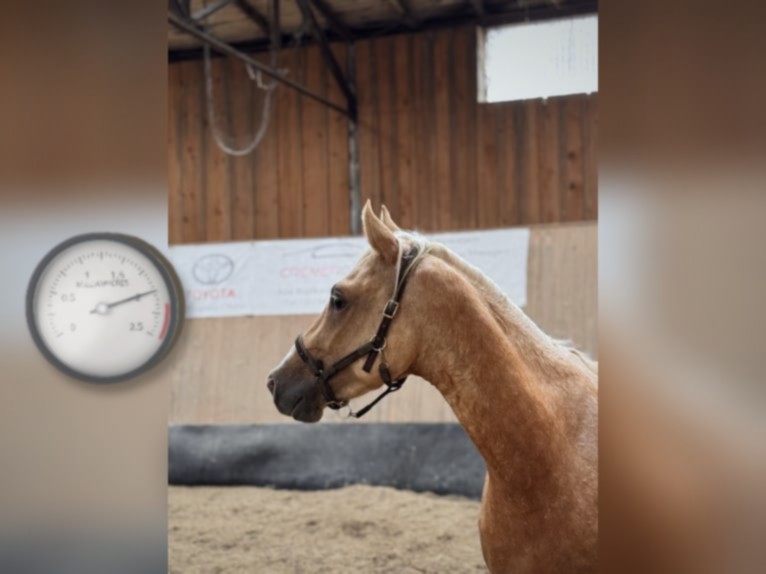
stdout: 2
